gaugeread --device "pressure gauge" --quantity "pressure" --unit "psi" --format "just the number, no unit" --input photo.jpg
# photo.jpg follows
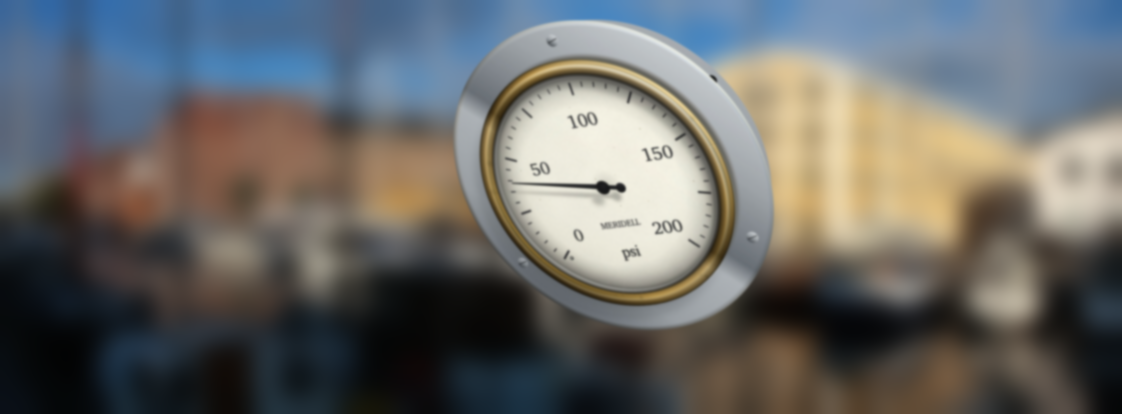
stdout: 40
